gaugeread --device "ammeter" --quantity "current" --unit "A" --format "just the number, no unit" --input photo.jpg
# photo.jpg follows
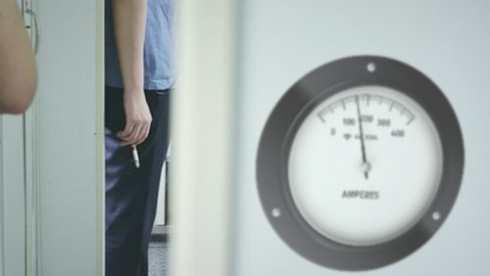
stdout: 150
